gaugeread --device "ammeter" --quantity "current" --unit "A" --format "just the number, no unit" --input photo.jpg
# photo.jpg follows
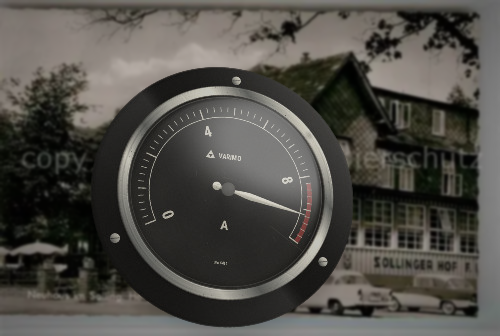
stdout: 9.2
